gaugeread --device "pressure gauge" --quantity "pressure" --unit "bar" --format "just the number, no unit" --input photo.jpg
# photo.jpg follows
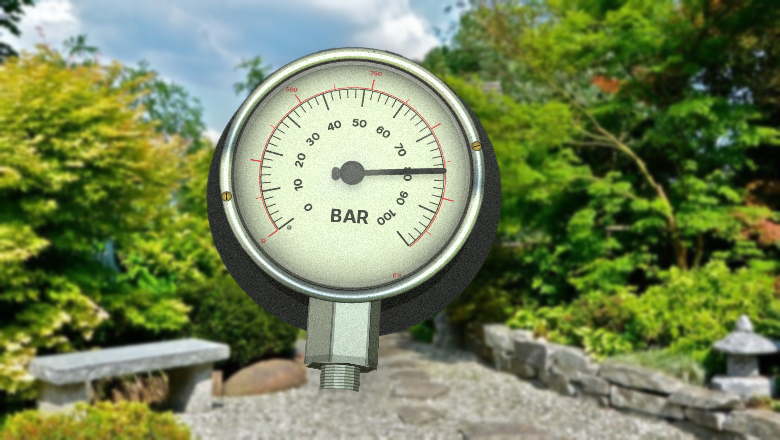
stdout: 80
